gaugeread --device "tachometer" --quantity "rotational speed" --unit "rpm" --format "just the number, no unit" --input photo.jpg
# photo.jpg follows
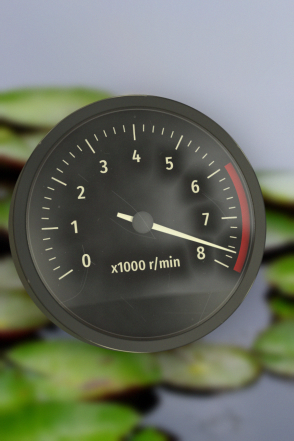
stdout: 7700
